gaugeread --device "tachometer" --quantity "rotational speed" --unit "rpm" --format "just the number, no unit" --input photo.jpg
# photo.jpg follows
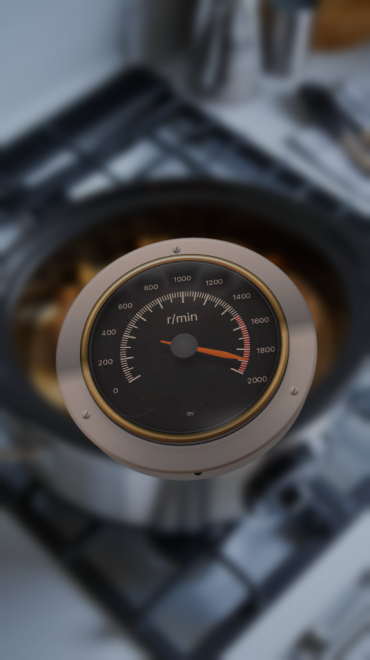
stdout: 1900
